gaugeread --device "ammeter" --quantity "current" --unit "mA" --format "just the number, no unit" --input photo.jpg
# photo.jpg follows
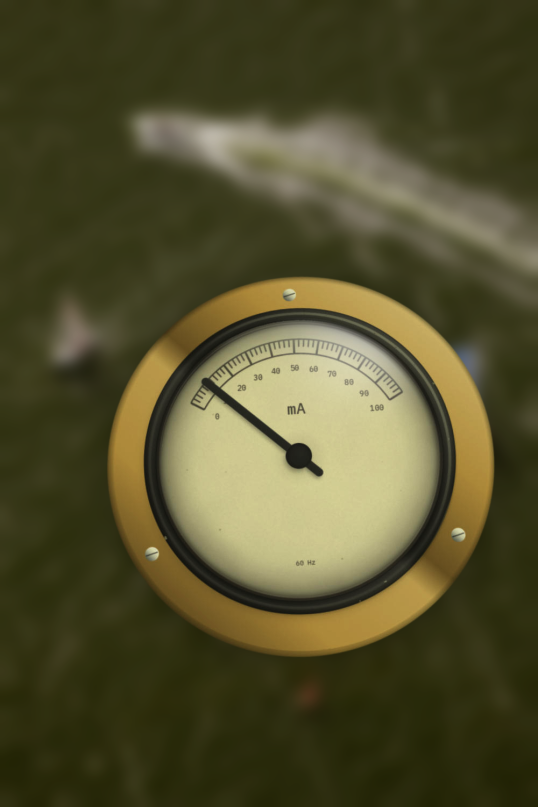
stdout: 10
